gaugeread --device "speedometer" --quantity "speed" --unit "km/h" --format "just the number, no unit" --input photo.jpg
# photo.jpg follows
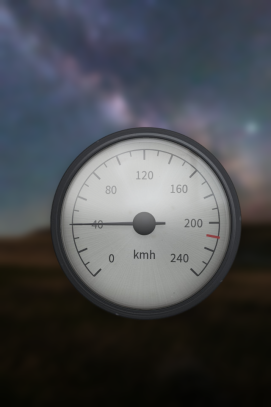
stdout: 40
